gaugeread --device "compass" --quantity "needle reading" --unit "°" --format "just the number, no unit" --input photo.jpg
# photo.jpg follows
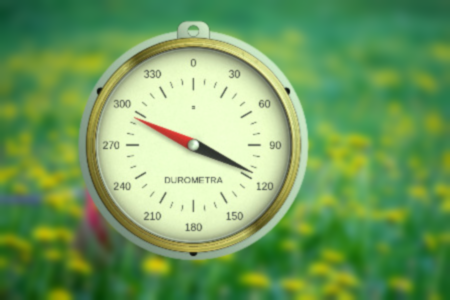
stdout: 295
